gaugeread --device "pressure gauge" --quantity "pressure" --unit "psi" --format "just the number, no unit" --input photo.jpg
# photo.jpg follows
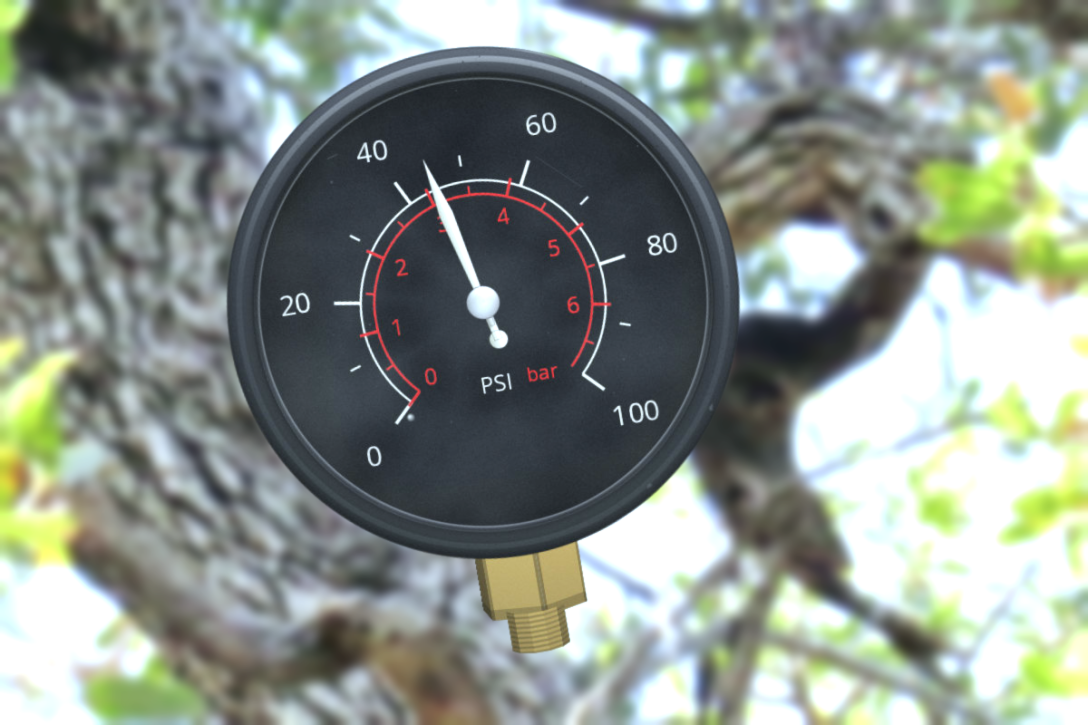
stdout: 45
